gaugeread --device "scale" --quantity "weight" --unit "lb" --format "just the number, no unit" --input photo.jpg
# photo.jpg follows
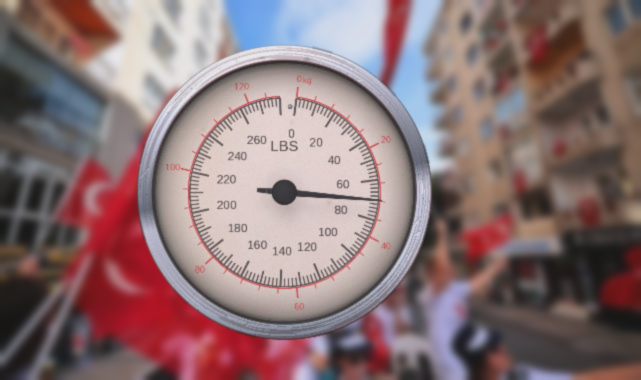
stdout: 70
